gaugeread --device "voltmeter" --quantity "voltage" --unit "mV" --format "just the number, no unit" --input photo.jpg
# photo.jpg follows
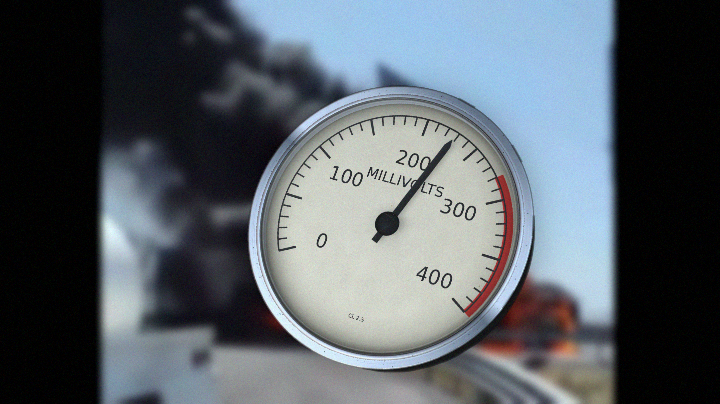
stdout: 230
